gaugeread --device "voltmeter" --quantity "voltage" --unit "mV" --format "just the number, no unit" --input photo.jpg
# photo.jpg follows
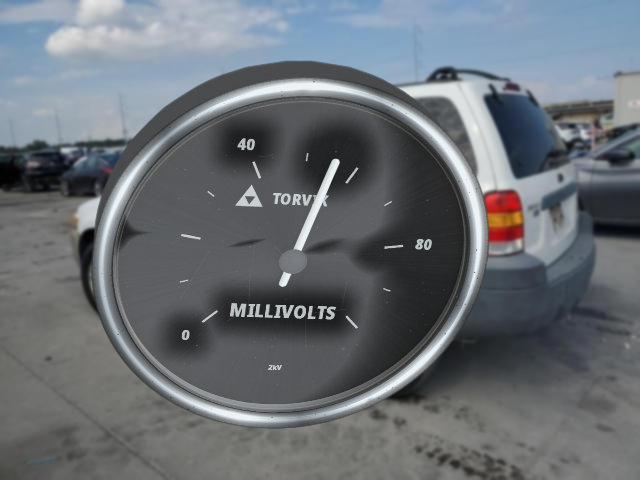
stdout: 55
